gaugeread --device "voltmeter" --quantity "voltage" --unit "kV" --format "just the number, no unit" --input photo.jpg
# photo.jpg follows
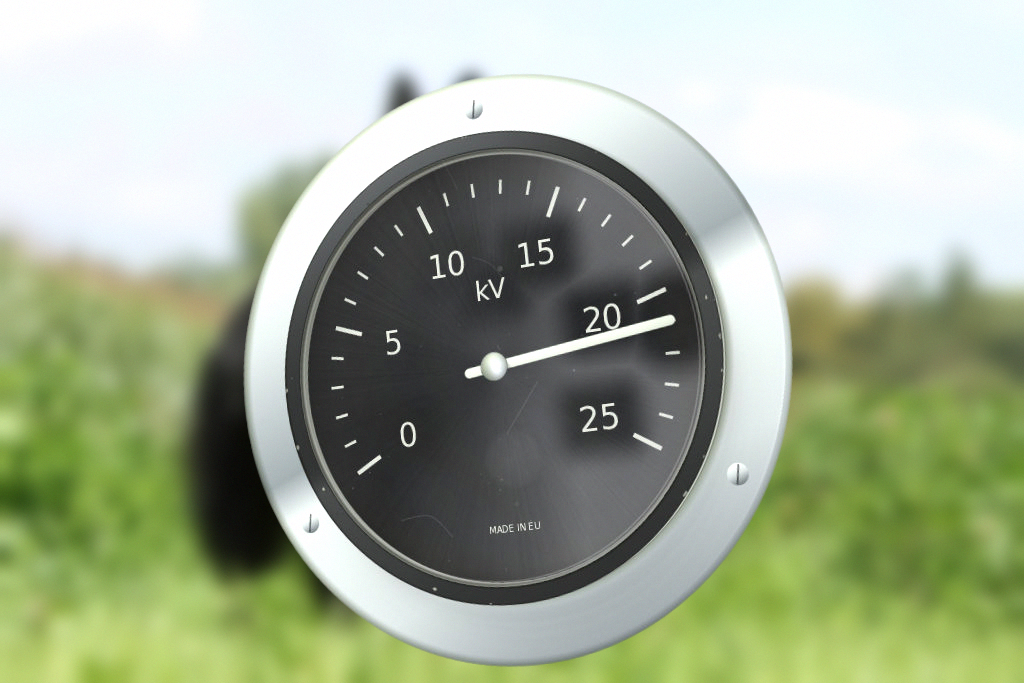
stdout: 21
